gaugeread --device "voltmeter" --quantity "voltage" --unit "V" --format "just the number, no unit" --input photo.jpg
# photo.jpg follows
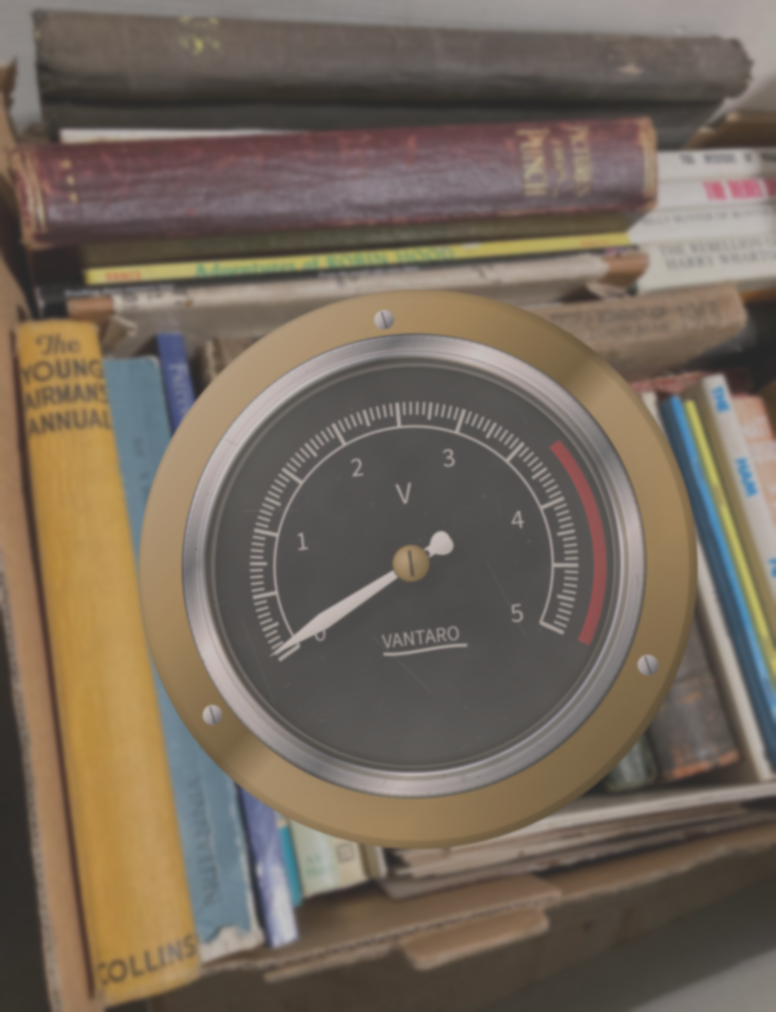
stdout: 0.05
